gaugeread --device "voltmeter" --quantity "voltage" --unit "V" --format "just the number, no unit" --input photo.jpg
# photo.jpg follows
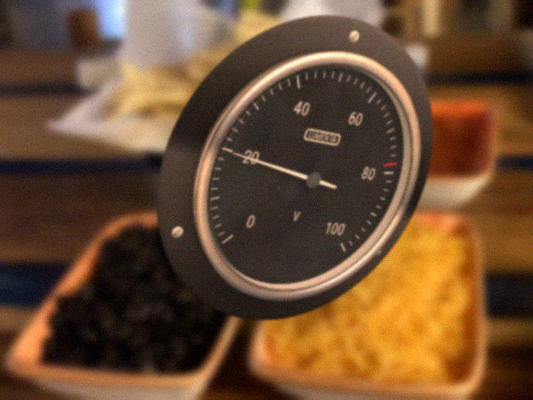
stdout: 20
